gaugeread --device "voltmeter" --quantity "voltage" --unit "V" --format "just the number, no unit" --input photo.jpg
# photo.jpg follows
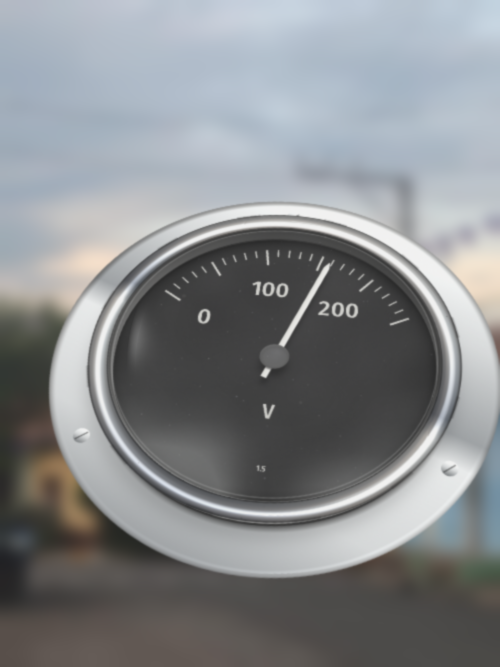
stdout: 160
